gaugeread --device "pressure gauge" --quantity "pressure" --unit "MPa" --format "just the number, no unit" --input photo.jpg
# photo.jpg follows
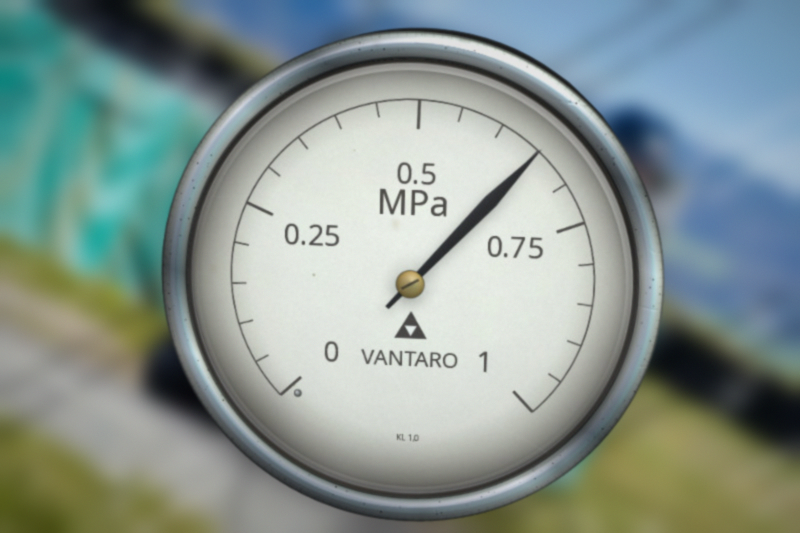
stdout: 0.65
